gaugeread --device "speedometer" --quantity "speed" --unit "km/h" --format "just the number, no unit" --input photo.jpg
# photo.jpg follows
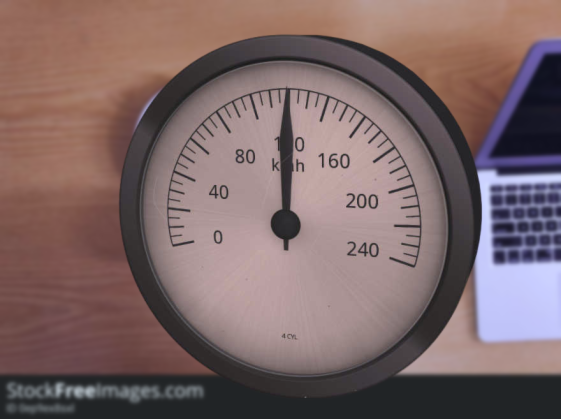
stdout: 120
